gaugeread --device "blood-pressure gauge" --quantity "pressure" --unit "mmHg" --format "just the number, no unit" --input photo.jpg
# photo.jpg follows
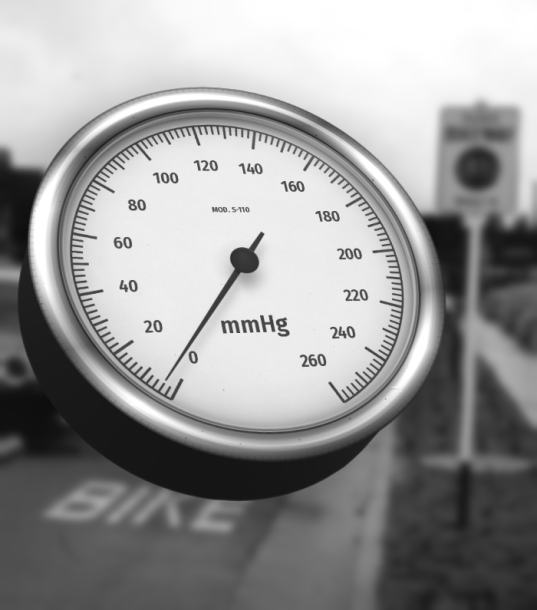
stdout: 4
